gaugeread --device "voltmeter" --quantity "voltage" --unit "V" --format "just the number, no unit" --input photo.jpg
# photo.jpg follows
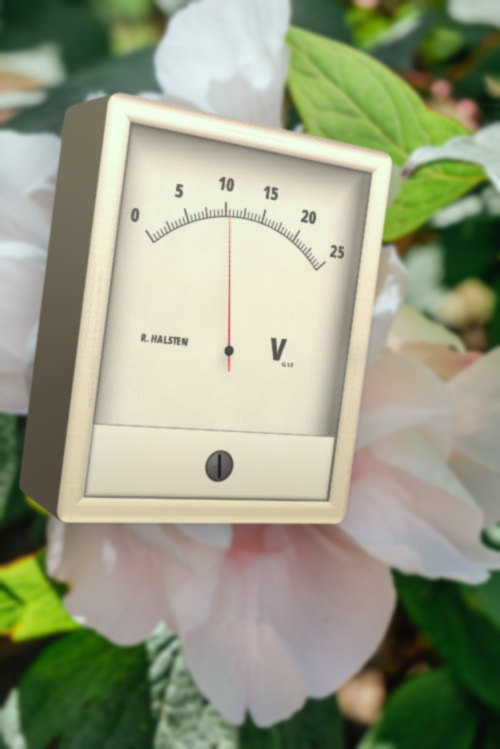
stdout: 10
